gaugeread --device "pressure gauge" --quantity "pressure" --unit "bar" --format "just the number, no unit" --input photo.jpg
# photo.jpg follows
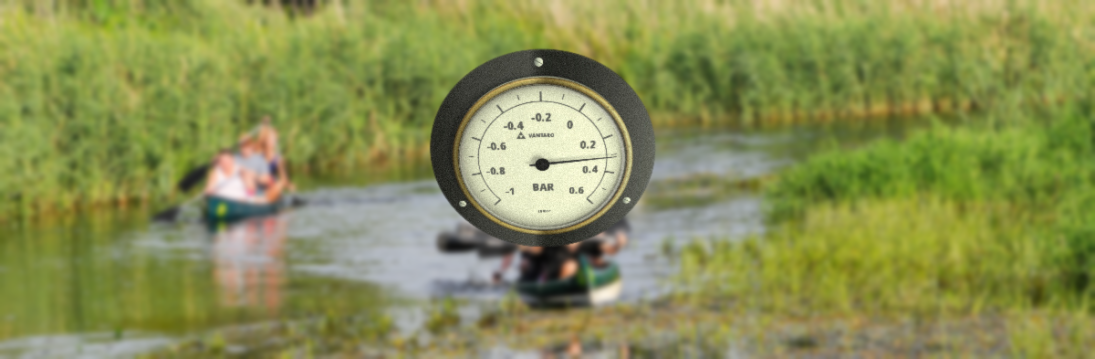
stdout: 0.3
